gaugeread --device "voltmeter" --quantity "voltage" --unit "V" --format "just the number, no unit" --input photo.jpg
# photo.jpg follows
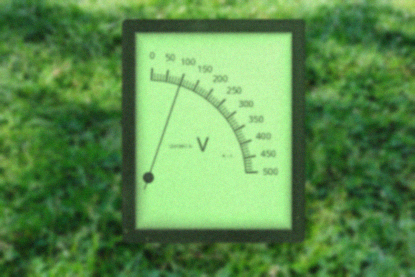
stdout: 100
